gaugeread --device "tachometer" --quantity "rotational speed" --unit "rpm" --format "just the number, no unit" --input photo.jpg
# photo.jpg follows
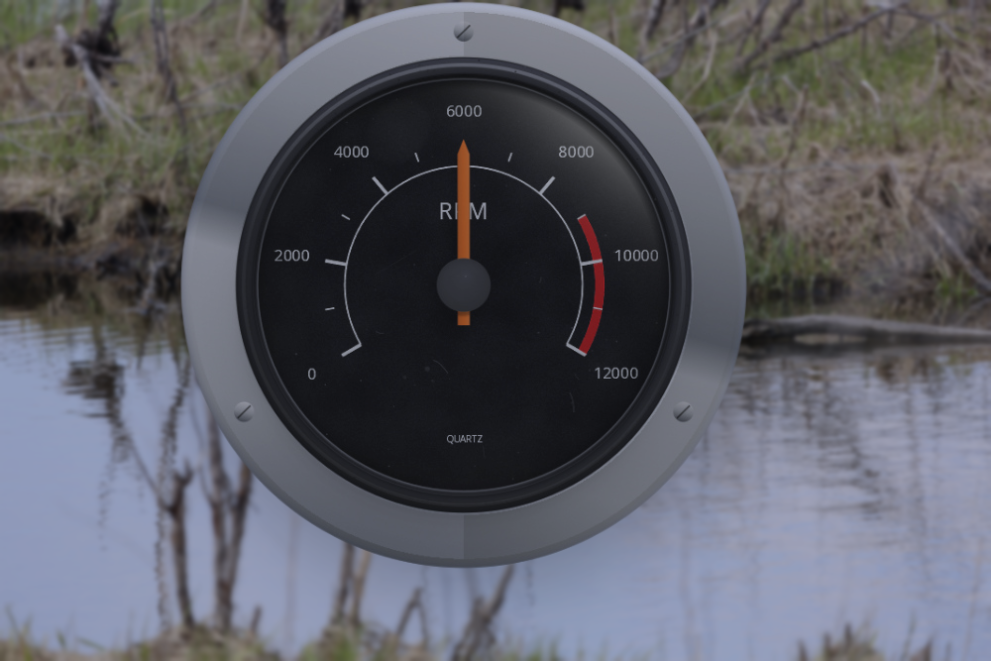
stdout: 6000
